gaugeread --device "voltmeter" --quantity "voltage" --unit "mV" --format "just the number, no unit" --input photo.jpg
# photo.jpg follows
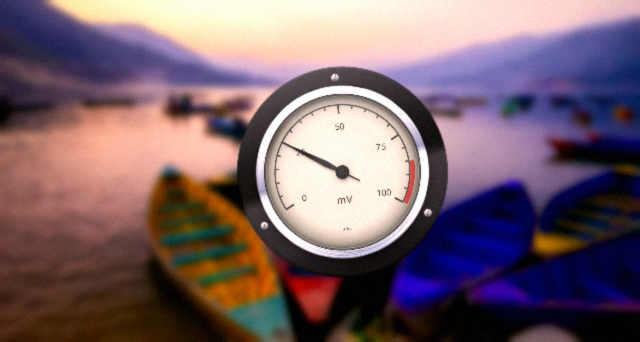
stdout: 25
